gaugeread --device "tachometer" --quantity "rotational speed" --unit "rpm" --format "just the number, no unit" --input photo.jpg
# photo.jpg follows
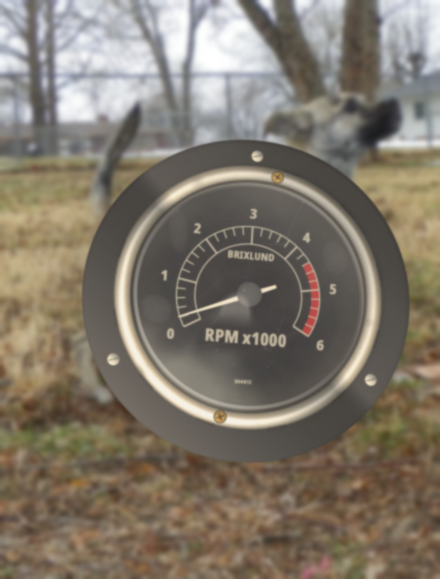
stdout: 200
